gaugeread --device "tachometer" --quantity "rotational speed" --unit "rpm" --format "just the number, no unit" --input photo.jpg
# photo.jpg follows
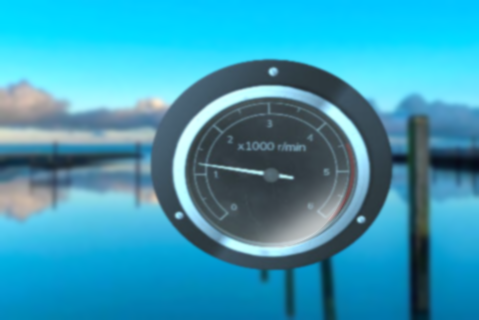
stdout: 1250
